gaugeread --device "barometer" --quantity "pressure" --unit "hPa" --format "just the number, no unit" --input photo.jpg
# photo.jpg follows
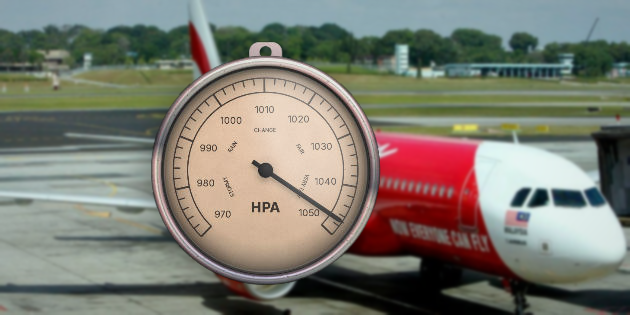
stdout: 1047
